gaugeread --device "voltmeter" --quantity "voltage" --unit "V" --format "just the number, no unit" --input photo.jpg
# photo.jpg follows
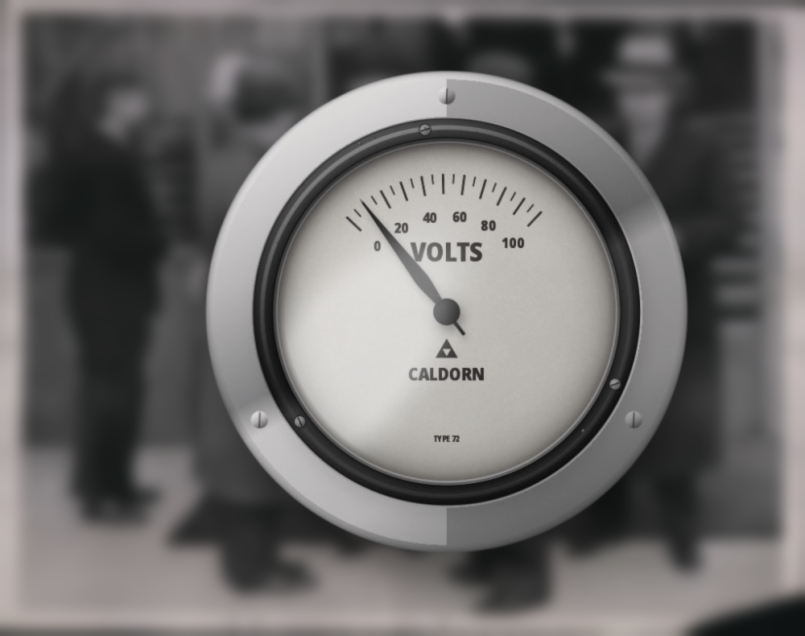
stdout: 10
